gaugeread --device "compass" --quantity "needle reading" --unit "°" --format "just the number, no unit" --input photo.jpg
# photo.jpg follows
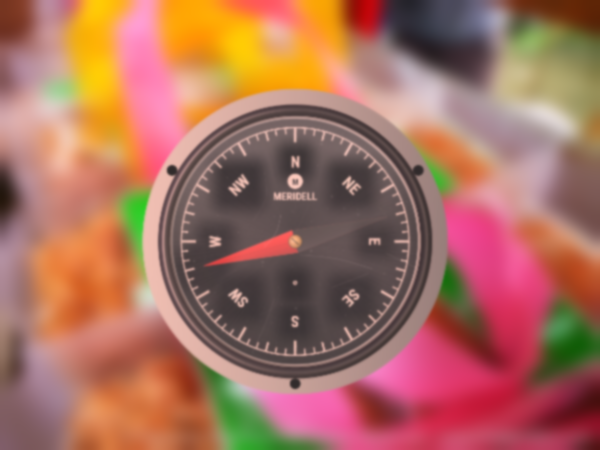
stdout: 255
